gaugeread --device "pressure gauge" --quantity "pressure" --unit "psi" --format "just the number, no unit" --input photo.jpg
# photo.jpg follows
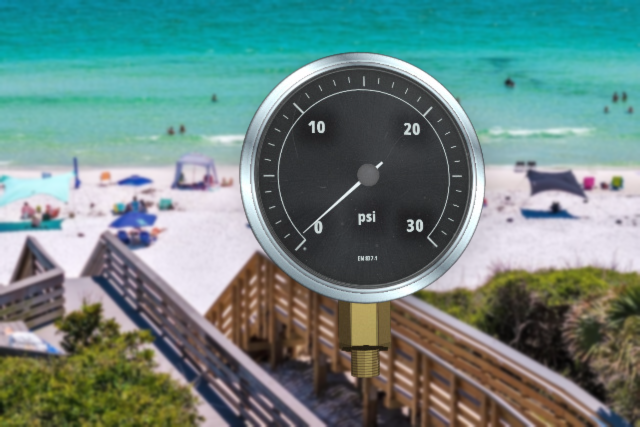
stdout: 0.5
